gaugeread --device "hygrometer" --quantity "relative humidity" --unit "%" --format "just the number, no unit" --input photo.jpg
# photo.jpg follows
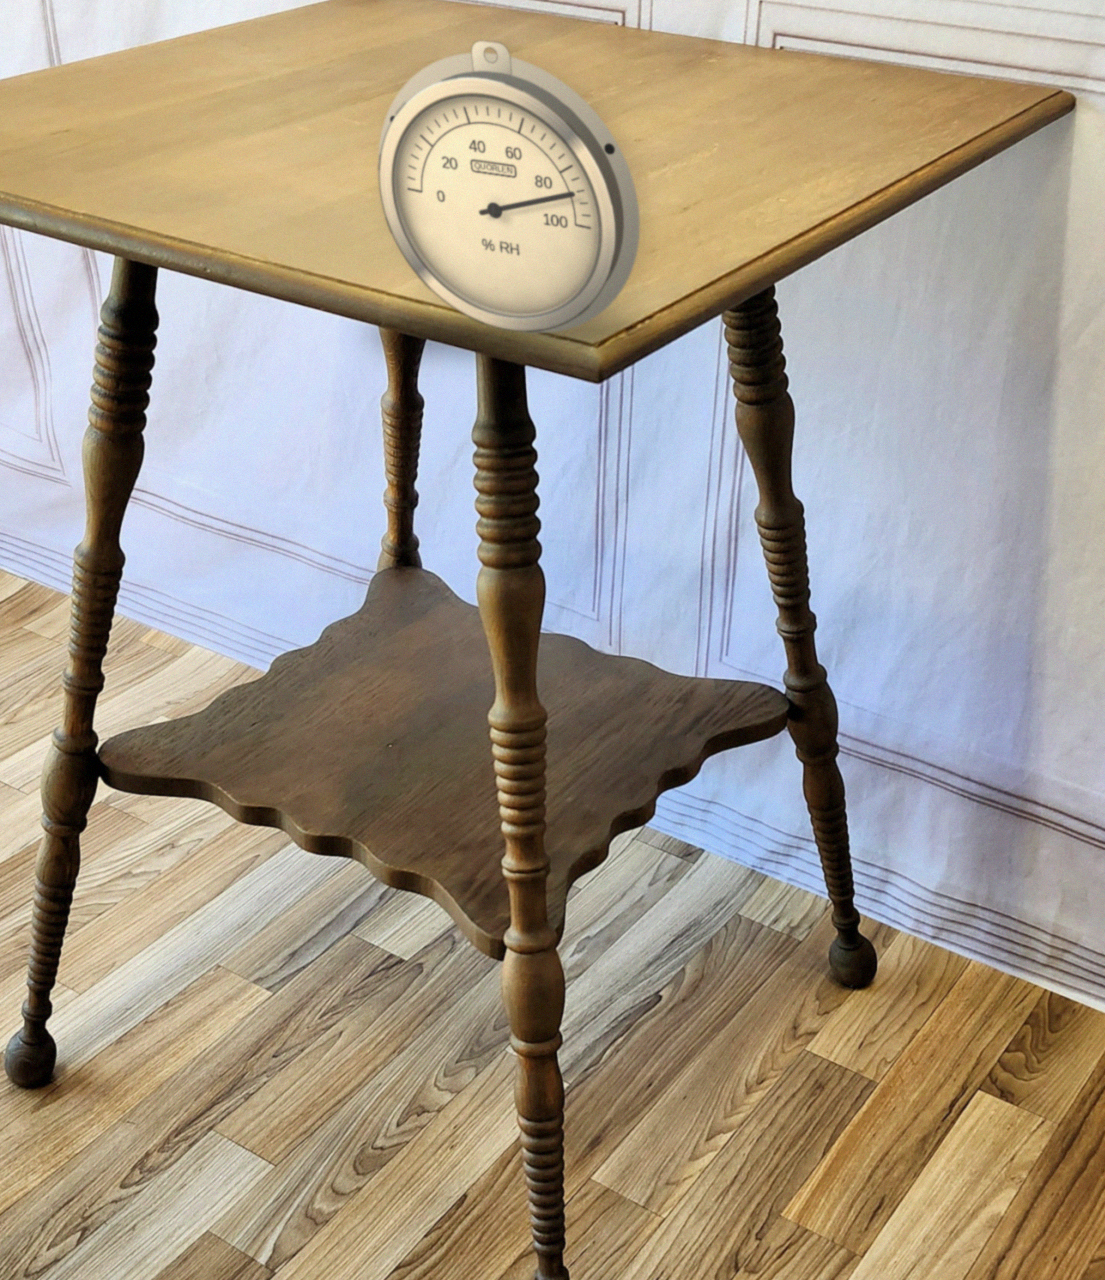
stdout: 88
